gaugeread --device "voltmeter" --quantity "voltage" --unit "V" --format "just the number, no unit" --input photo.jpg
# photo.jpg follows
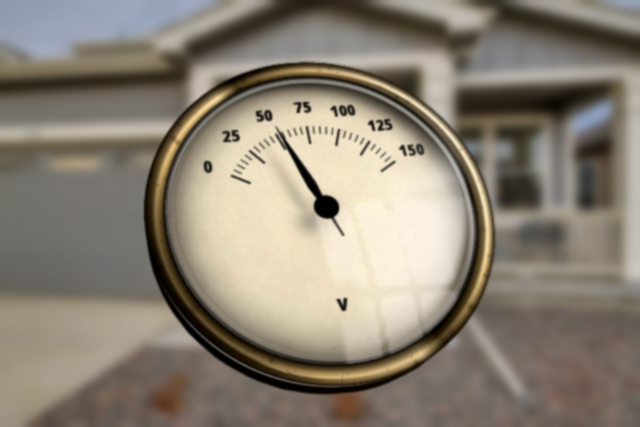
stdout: 50
